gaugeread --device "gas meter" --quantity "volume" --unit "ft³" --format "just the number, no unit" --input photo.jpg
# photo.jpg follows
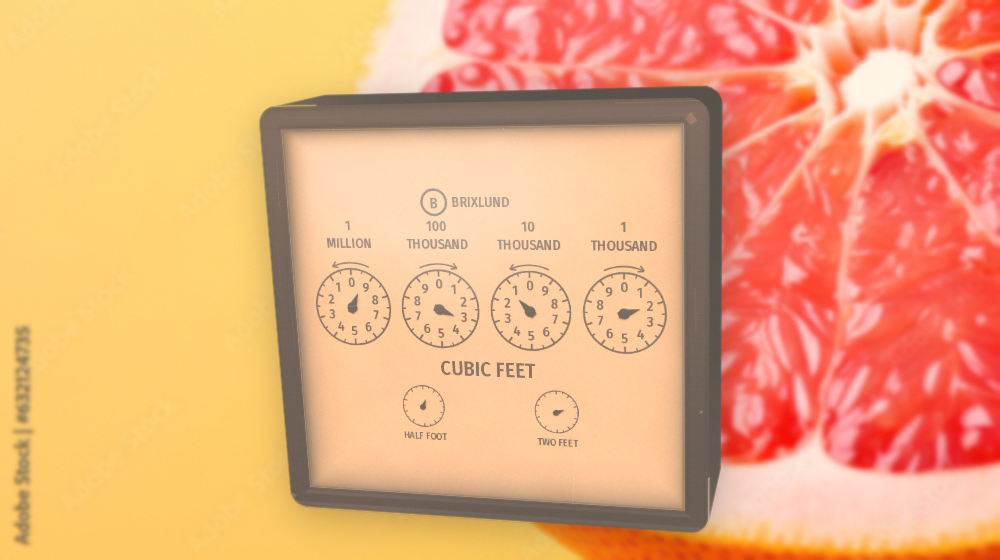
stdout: 931200
